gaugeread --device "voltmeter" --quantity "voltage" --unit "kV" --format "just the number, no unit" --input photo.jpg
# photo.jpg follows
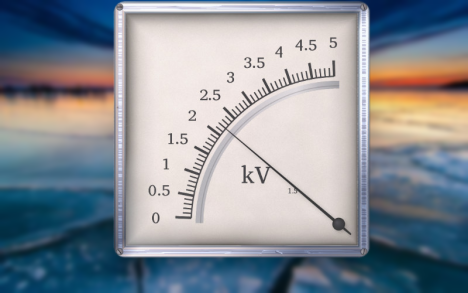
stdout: 2.2
